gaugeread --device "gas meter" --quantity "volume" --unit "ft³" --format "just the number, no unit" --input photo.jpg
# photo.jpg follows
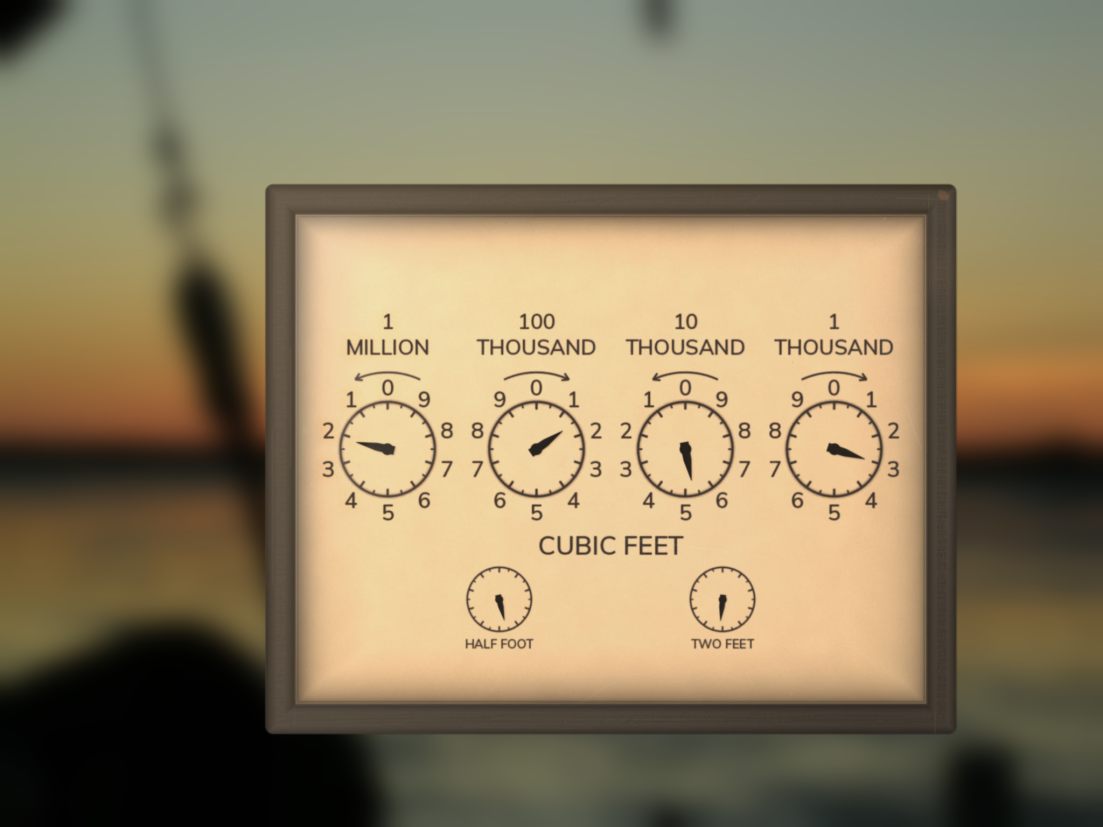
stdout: 215300
